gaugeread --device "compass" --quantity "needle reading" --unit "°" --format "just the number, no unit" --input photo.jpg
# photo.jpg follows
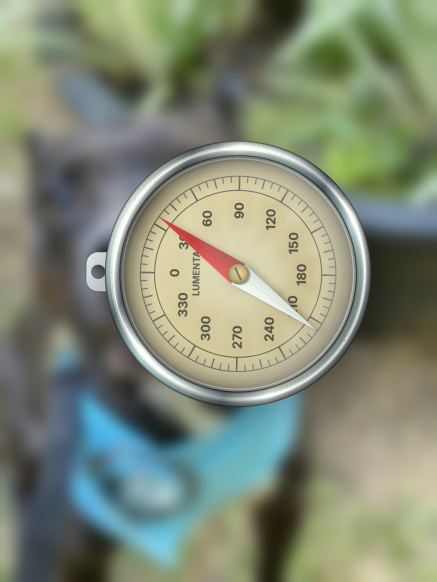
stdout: 35
